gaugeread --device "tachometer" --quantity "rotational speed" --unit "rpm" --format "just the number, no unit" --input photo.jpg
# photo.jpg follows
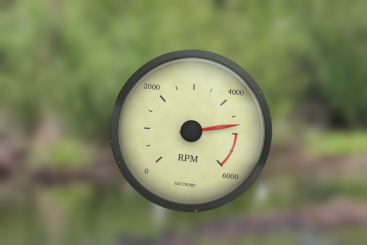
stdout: 4750
